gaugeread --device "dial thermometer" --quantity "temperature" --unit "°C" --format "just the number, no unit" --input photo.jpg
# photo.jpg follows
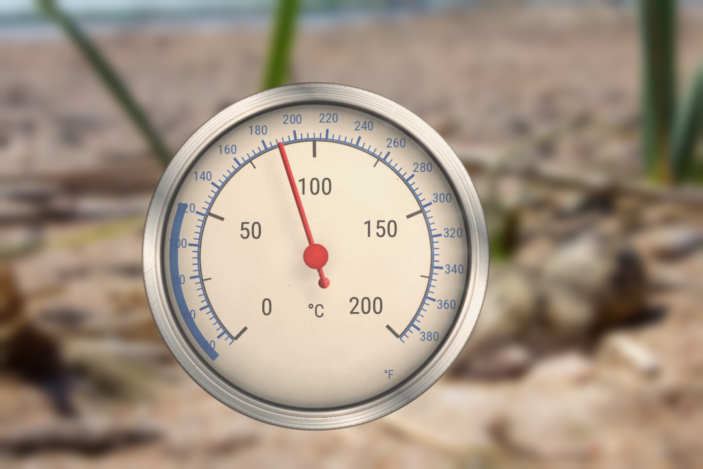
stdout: 87.5
